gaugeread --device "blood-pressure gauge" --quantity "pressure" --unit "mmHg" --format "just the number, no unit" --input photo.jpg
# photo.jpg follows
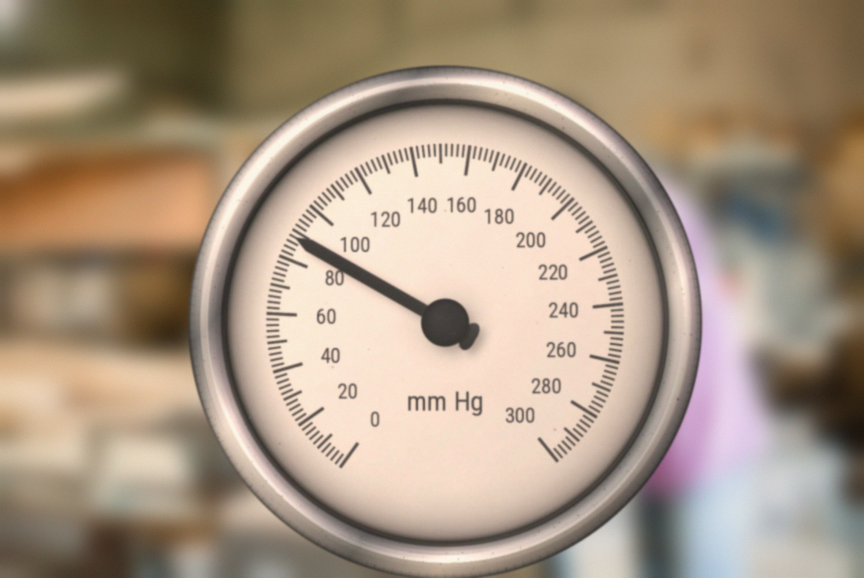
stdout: 88
